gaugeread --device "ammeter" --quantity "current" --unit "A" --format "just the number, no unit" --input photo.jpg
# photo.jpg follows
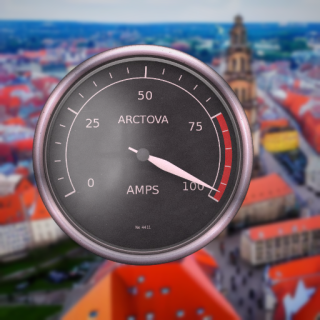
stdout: 97.5
